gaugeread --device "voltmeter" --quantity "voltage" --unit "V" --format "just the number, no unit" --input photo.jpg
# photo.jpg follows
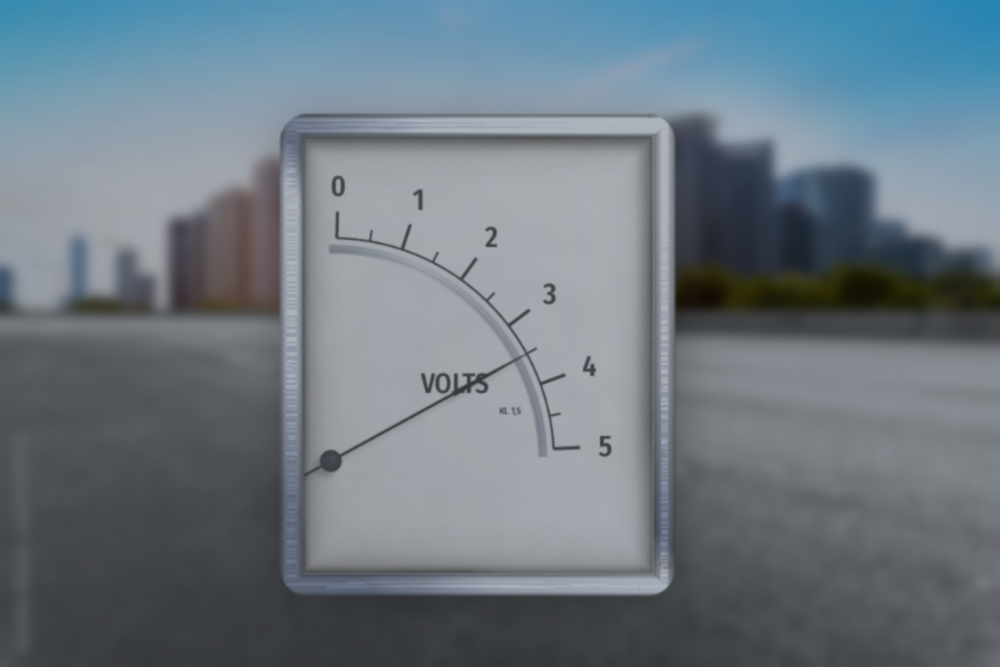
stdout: 3.5
